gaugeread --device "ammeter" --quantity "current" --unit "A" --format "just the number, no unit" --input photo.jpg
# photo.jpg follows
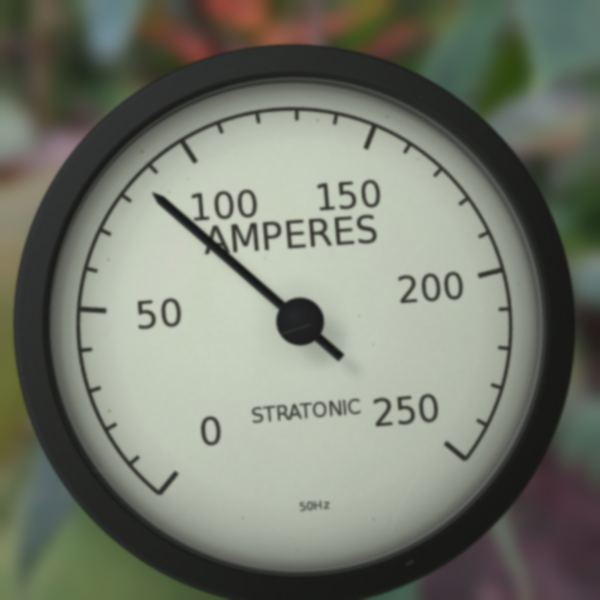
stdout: 85
